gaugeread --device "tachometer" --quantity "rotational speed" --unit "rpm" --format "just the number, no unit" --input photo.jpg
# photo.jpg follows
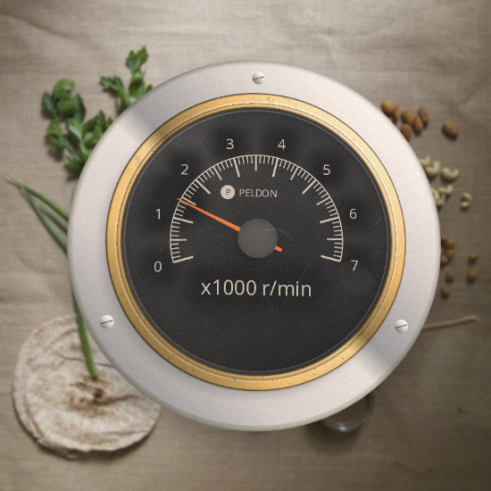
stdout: 1400
